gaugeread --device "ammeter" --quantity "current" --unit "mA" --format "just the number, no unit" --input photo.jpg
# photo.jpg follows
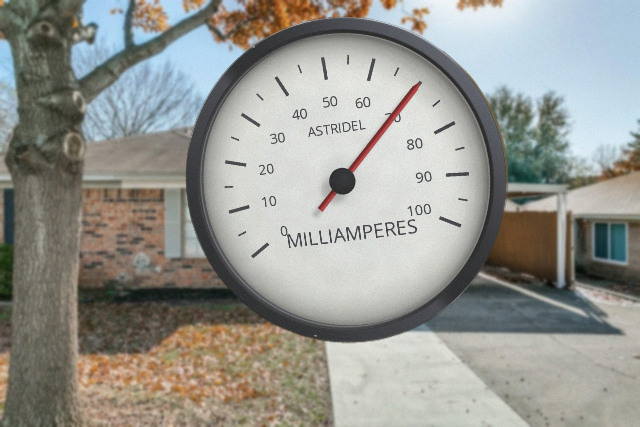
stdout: 70
